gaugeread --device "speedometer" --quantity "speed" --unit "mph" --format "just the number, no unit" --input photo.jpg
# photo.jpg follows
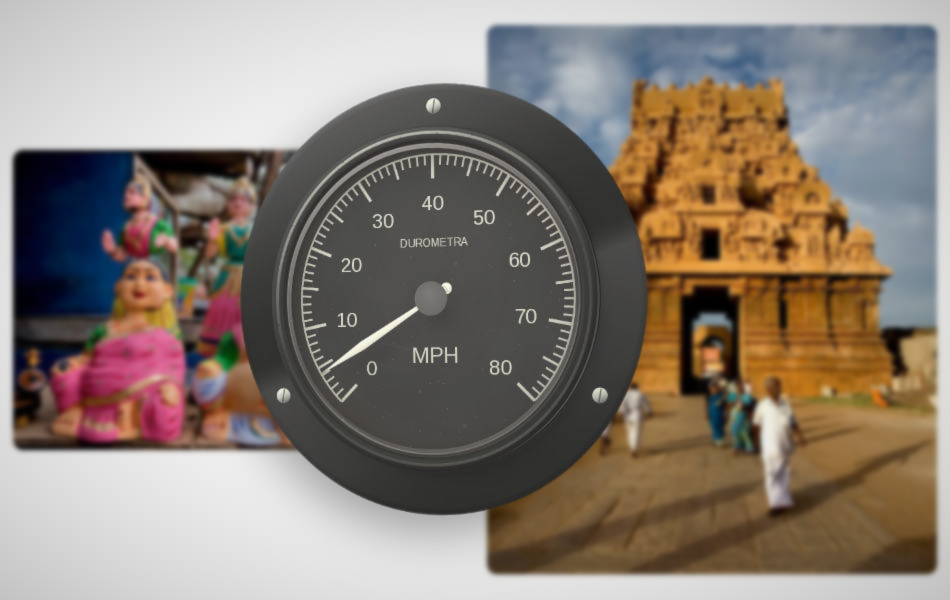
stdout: 4
